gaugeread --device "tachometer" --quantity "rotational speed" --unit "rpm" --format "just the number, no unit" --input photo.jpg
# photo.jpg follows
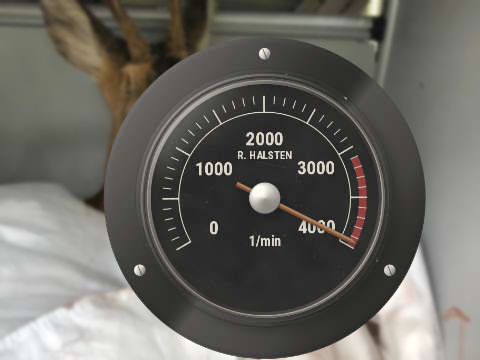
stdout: 3950
